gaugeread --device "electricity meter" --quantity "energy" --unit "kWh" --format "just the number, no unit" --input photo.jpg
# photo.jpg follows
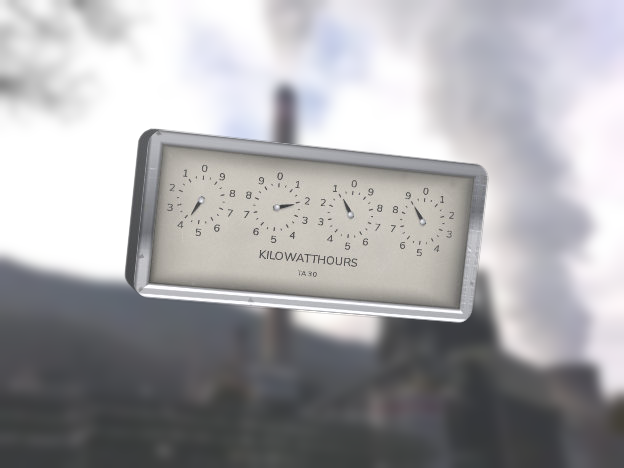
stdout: 4209
